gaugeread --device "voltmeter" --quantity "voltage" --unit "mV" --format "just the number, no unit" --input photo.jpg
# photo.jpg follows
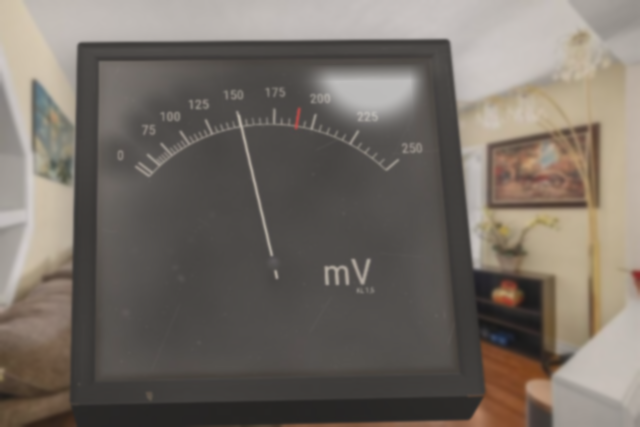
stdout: 150
